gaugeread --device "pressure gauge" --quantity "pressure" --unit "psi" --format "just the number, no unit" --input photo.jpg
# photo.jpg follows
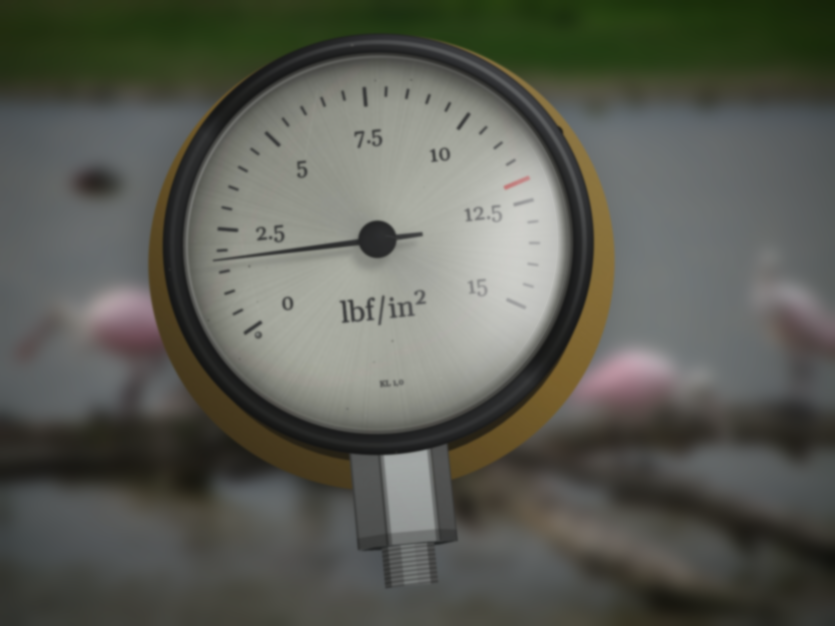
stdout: 1.75
